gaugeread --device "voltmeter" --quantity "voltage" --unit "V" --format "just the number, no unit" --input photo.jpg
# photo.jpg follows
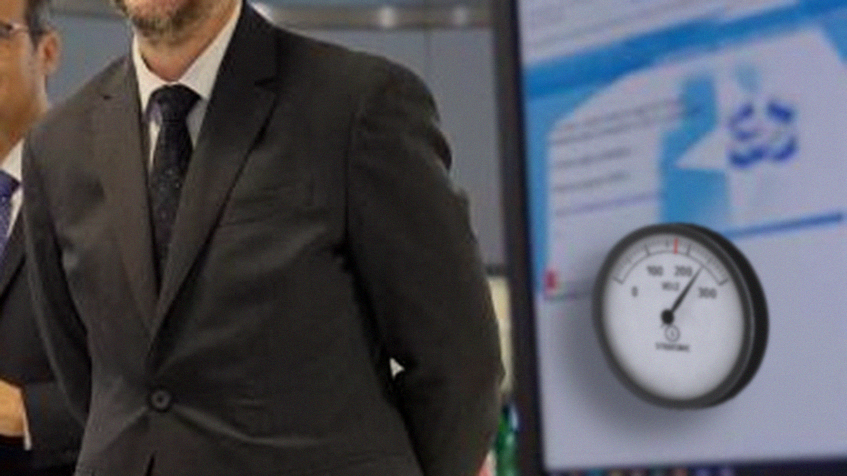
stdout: 250
